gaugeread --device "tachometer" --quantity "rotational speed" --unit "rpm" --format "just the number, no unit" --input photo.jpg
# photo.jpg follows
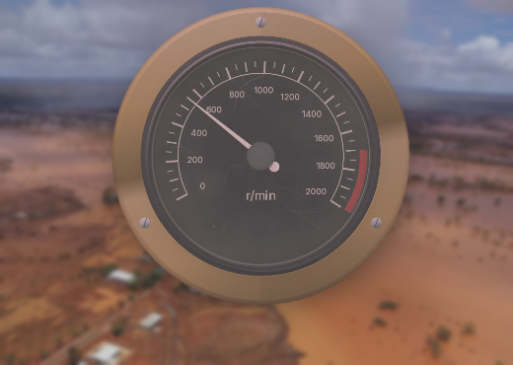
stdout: 550
